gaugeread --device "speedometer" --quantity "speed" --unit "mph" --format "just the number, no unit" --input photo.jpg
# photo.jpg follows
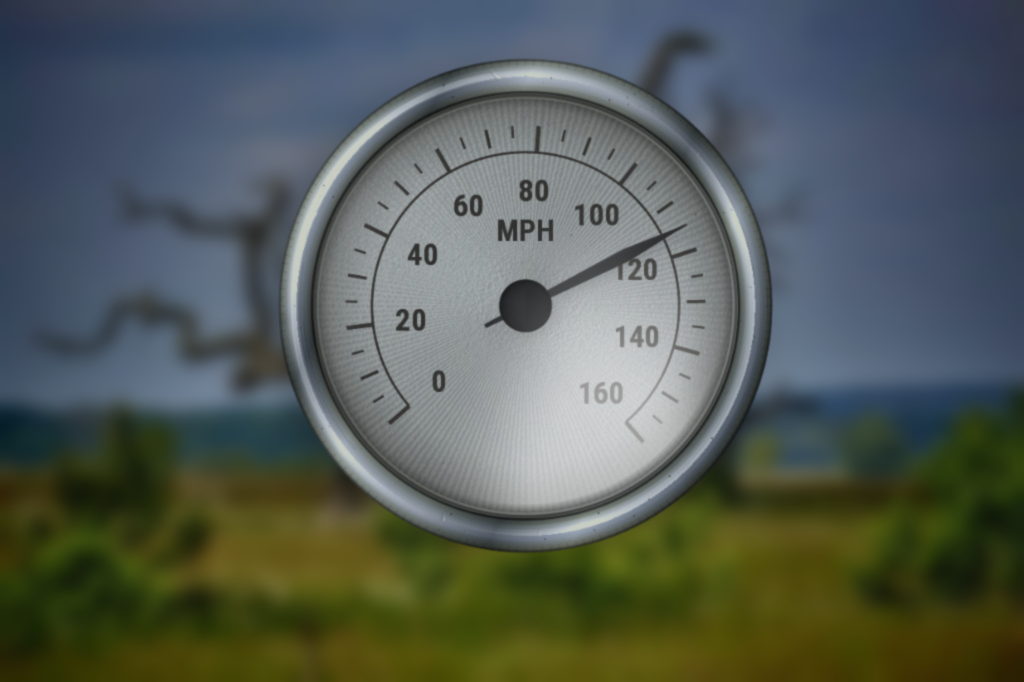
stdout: 115
